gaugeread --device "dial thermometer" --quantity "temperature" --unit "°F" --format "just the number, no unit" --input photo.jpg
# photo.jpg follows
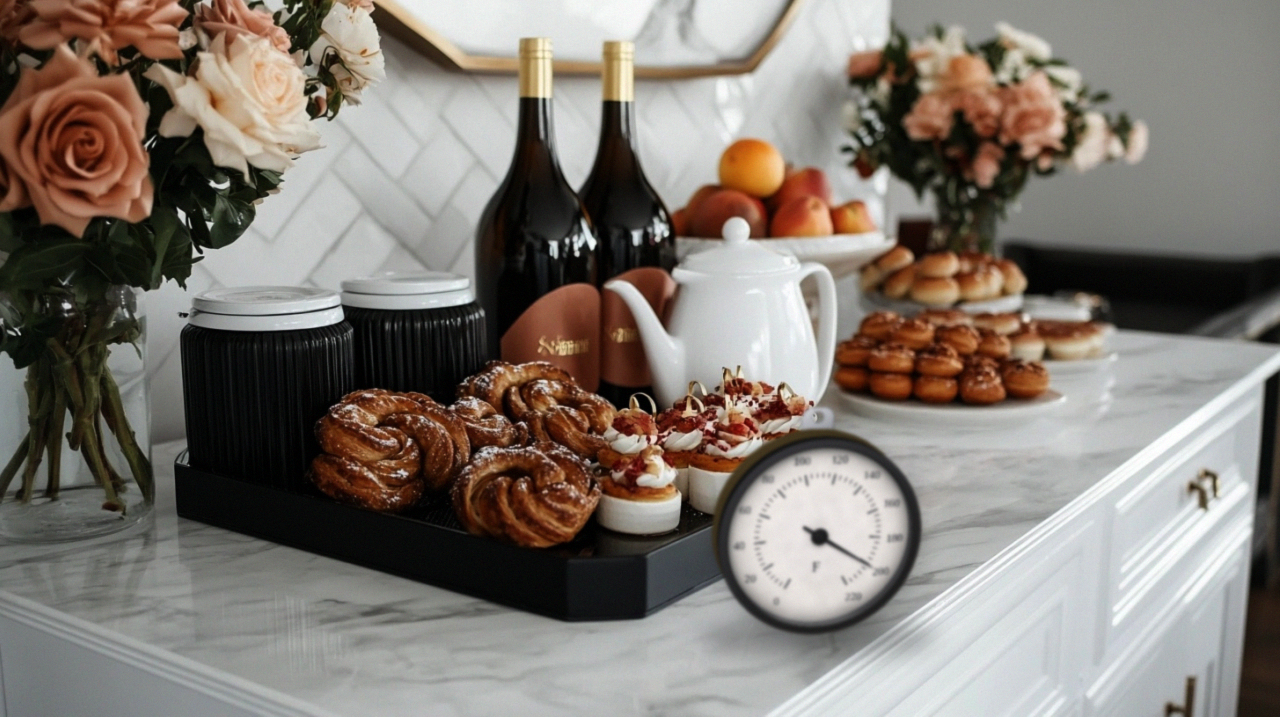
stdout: 200
